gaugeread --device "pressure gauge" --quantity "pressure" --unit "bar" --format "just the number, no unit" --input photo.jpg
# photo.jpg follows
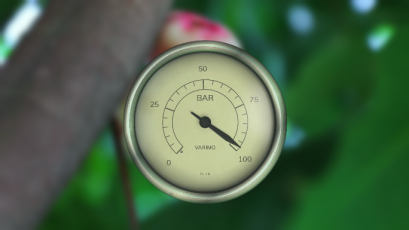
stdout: 97.5
